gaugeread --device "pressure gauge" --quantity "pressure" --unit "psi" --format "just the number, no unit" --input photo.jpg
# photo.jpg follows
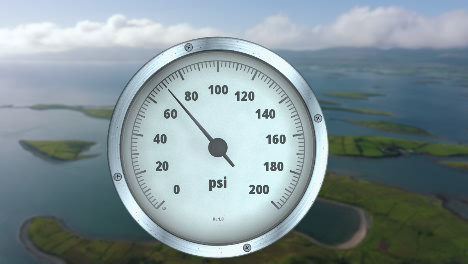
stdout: 70
